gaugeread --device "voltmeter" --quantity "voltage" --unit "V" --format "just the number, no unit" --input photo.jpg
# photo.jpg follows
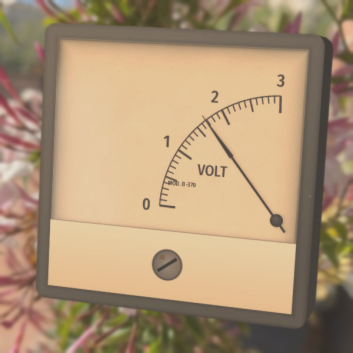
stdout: 1.7
